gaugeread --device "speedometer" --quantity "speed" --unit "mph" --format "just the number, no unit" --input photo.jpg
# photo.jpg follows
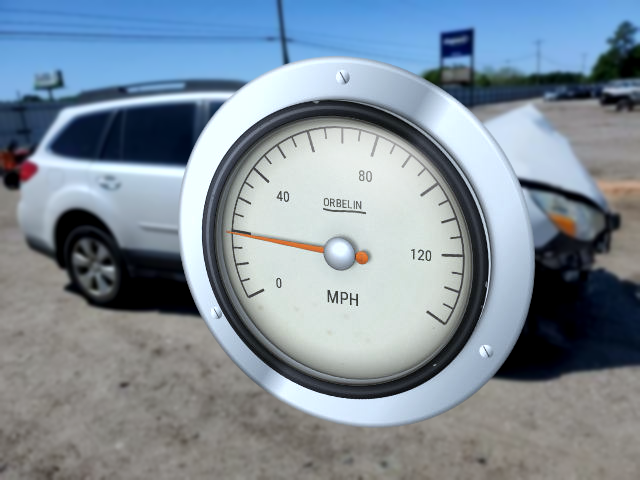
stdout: 20
